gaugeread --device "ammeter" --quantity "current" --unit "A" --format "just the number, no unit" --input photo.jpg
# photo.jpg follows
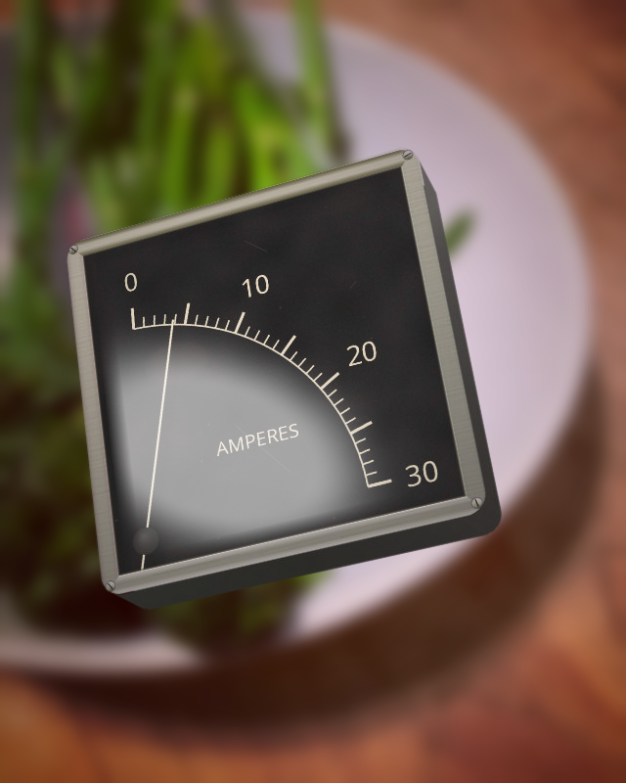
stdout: 4
